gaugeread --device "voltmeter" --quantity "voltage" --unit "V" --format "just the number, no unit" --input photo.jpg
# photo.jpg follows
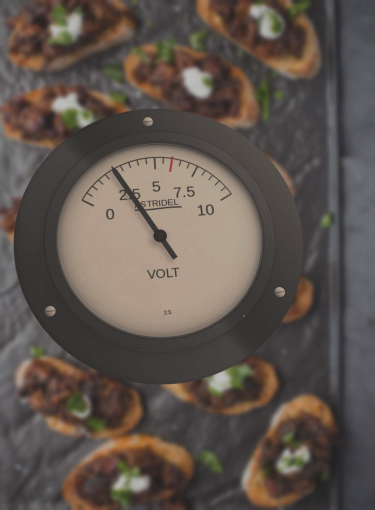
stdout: 2.5
